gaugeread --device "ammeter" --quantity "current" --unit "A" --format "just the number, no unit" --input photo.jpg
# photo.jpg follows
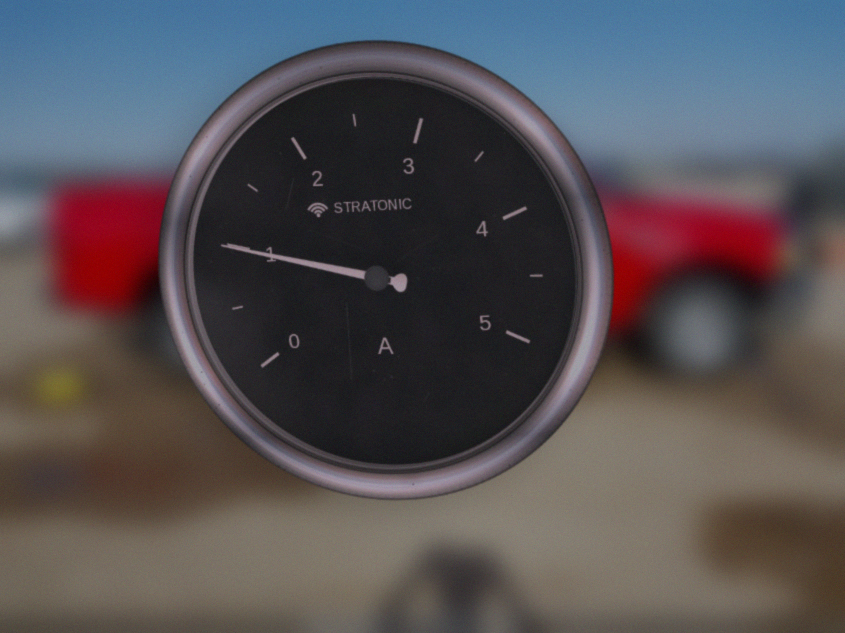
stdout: 1
